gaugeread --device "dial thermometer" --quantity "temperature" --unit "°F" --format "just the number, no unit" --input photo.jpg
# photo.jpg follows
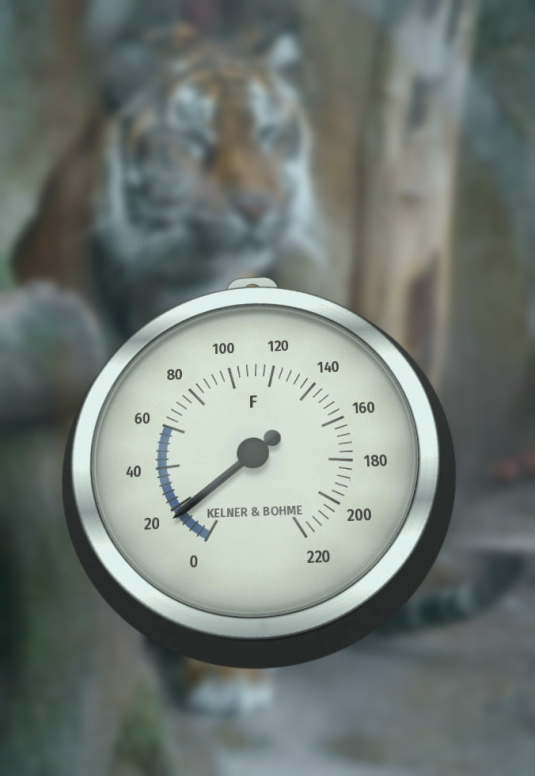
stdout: 16
